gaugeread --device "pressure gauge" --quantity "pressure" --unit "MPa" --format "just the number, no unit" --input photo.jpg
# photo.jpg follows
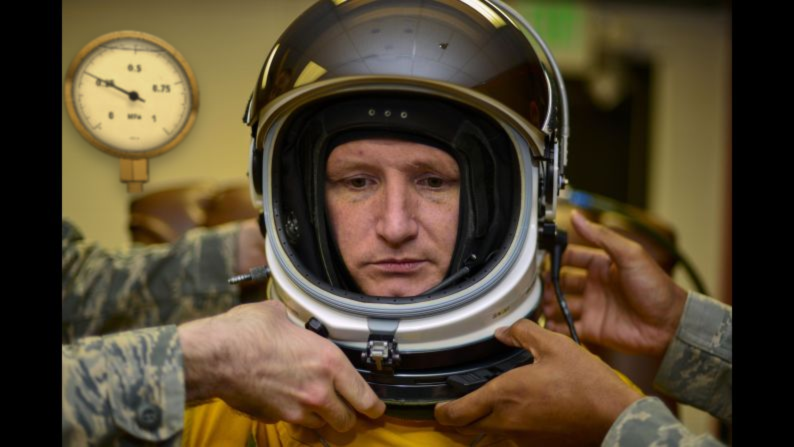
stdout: 0.25
